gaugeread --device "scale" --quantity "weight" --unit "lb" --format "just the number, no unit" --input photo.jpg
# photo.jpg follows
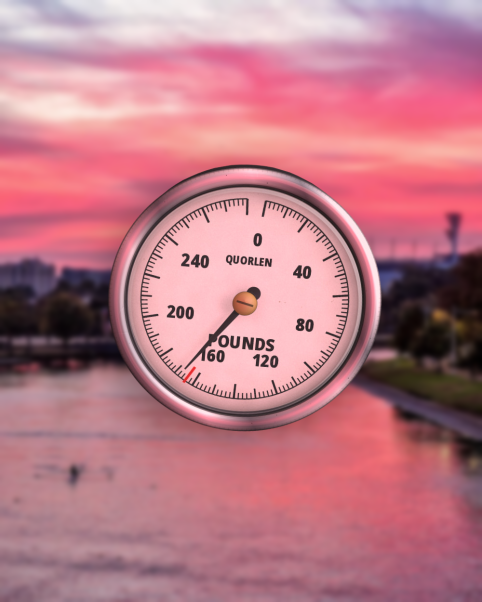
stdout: 168
